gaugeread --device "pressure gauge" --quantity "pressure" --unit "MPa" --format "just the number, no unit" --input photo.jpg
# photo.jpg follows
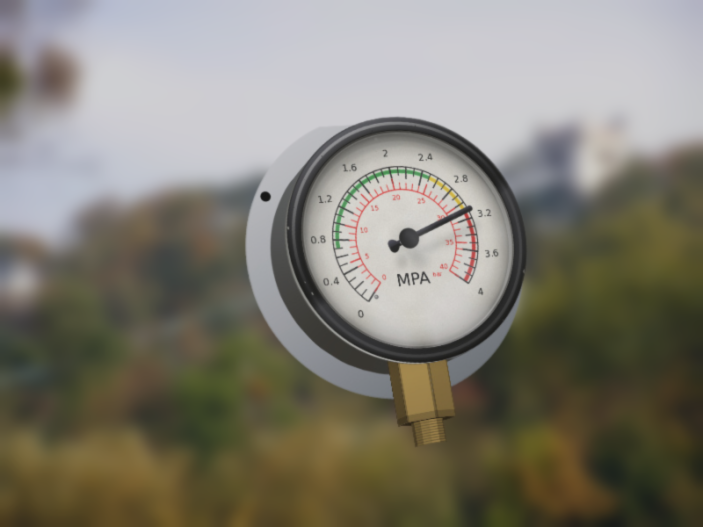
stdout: 3.1
